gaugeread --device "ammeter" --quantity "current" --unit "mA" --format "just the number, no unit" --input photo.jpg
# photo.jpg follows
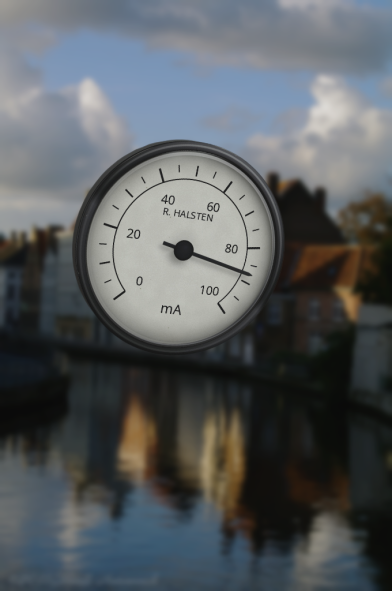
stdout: 87.5
